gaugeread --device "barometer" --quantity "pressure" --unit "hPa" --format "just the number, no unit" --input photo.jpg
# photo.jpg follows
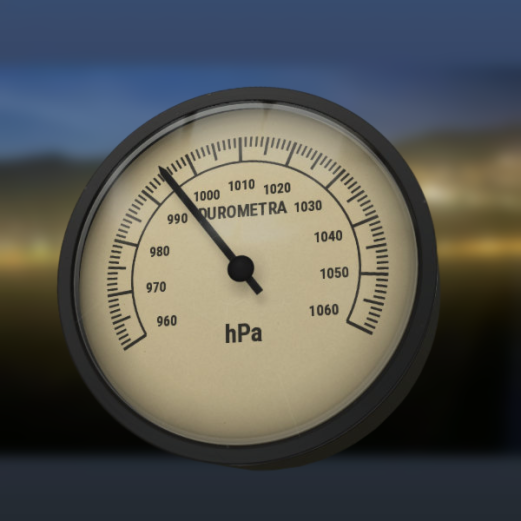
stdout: 995
